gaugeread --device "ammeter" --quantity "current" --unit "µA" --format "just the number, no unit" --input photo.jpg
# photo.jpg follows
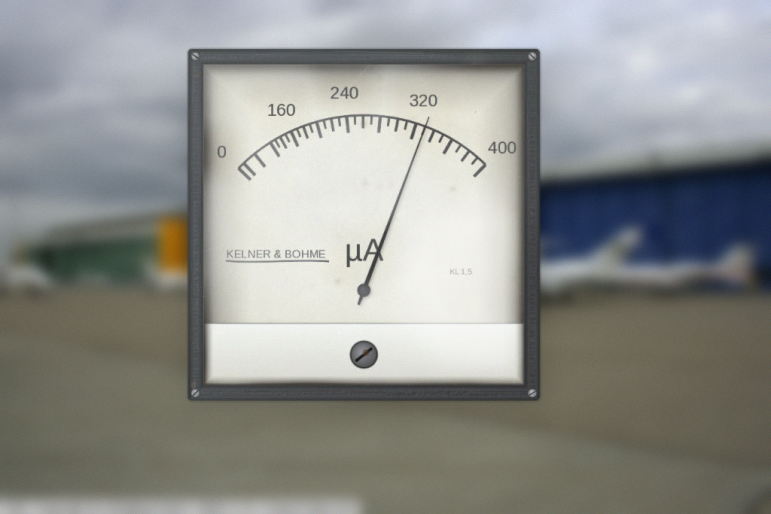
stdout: 330
